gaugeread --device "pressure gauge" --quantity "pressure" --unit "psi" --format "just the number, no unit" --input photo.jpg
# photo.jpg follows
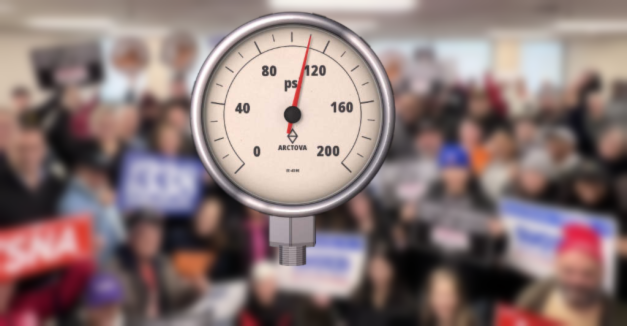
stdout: 110
